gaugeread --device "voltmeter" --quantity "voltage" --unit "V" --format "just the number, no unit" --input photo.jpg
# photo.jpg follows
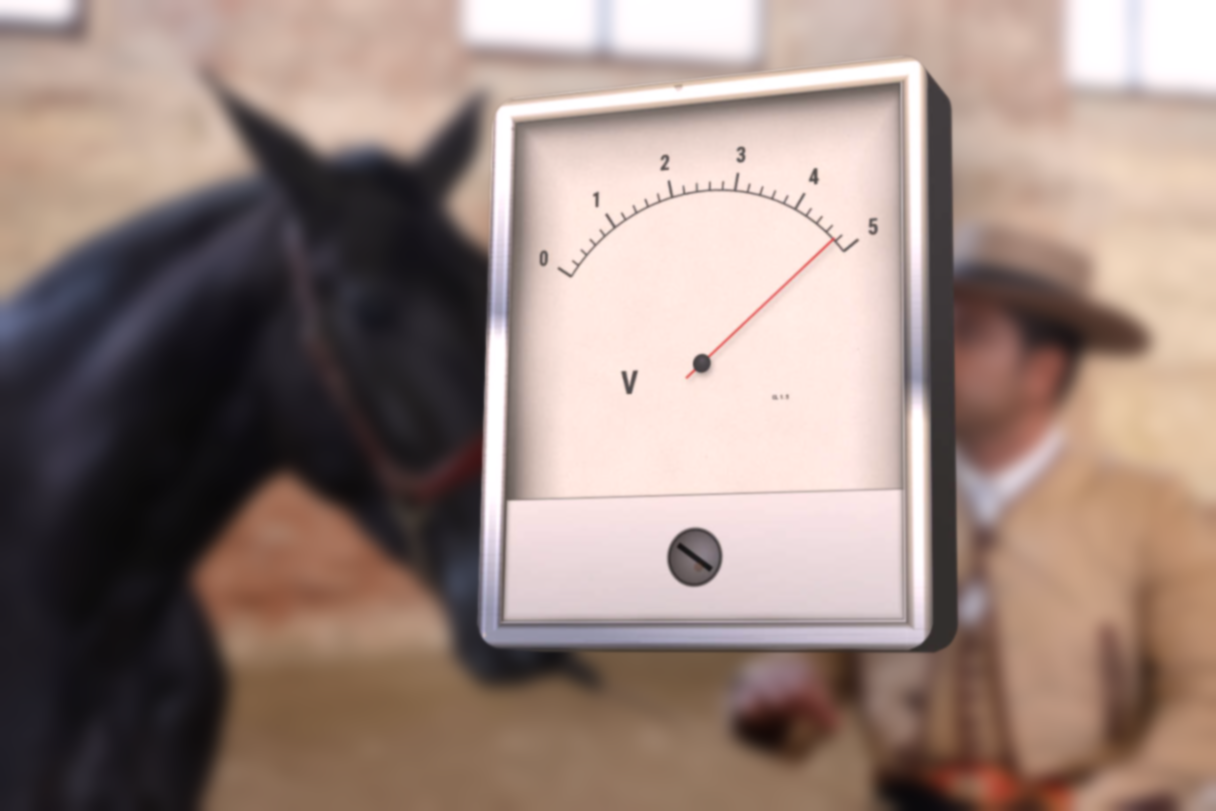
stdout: 4.8
